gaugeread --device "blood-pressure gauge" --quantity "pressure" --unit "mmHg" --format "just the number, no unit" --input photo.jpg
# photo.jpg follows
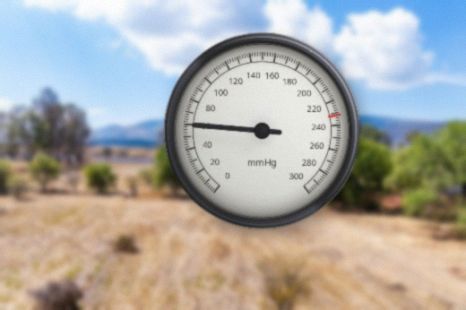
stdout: 60
